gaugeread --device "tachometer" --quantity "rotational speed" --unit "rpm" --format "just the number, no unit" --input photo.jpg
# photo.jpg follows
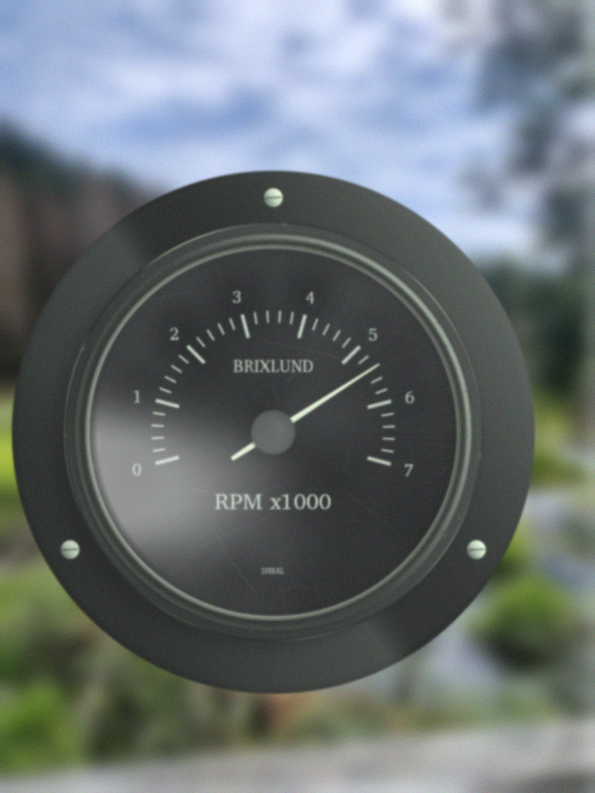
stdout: 5400
